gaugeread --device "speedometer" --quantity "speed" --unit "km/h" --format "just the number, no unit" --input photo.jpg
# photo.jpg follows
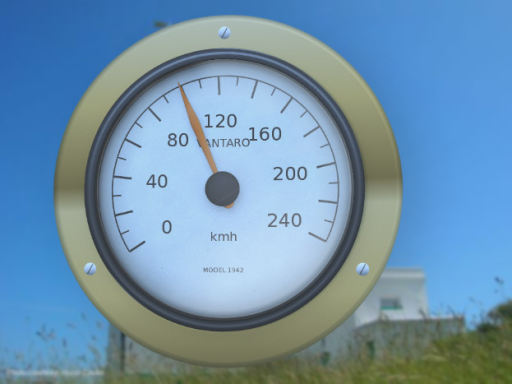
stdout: 100
